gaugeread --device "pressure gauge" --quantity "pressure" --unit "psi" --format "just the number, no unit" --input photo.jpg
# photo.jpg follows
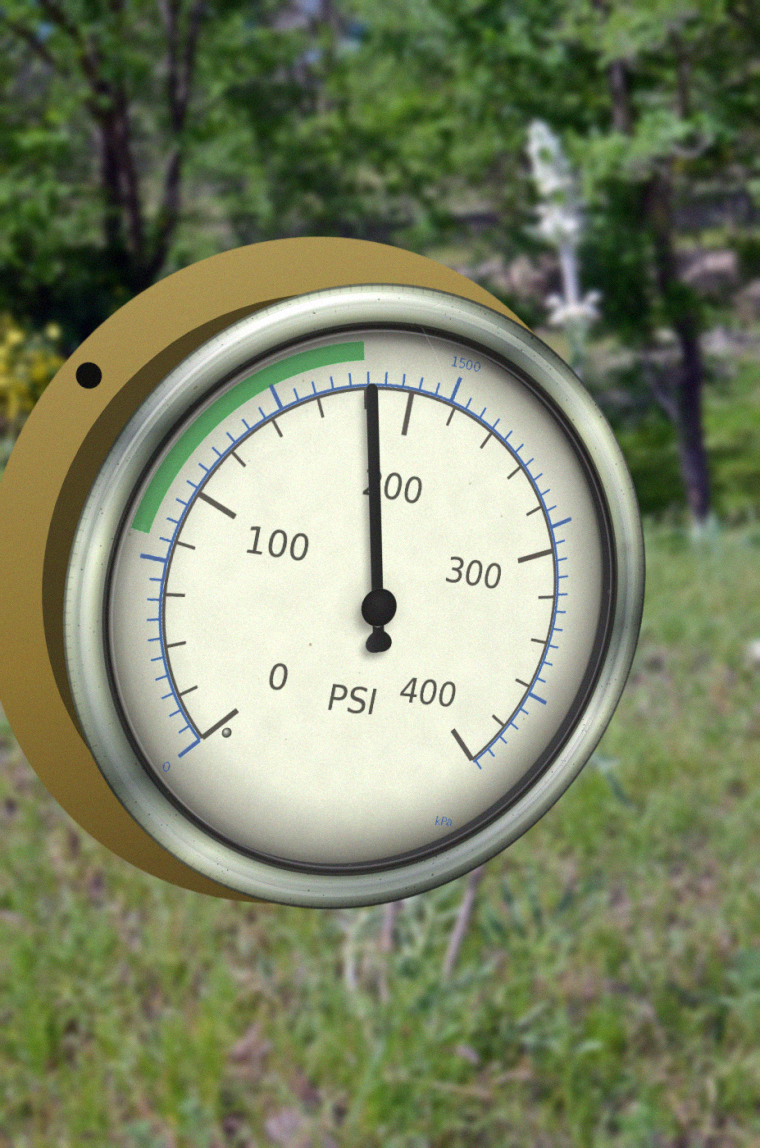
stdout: 180
